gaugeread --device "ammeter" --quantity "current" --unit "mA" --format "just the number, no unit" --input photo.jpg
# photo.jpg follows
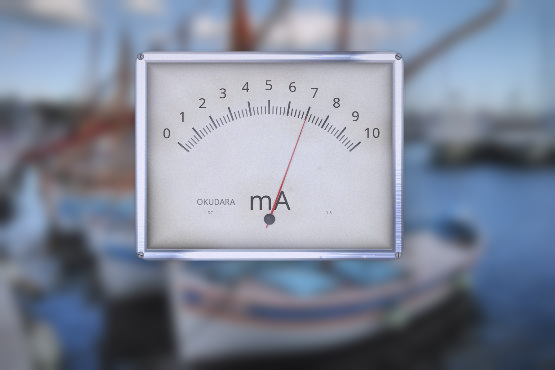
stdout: 7
